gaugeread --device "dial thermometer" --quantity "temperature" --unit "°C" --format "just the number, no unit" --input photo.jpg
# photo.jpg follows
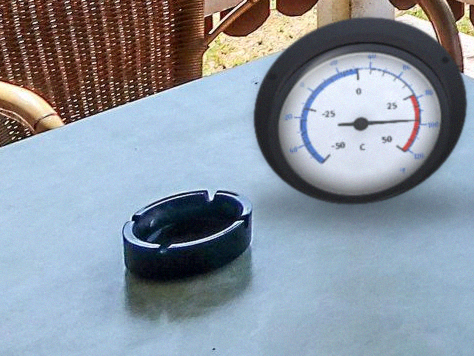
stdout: 35
